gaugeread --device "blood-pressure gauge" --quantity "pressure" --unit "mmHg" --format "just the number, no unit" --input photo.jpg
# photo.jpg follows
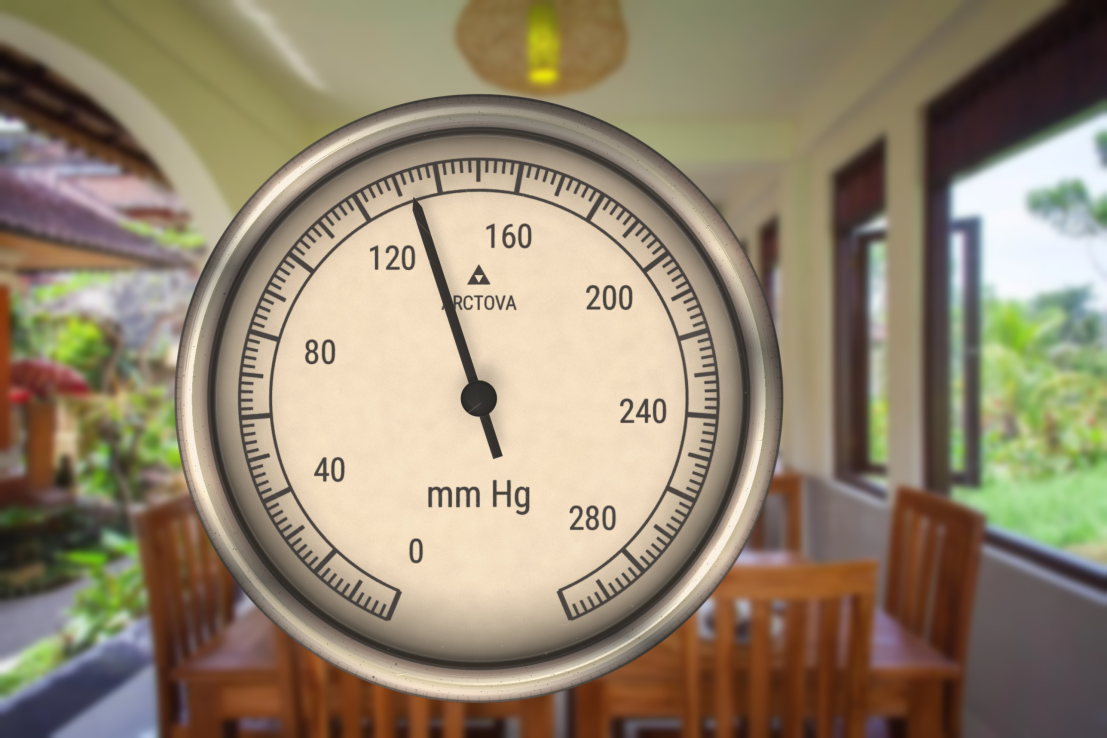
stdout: 133
